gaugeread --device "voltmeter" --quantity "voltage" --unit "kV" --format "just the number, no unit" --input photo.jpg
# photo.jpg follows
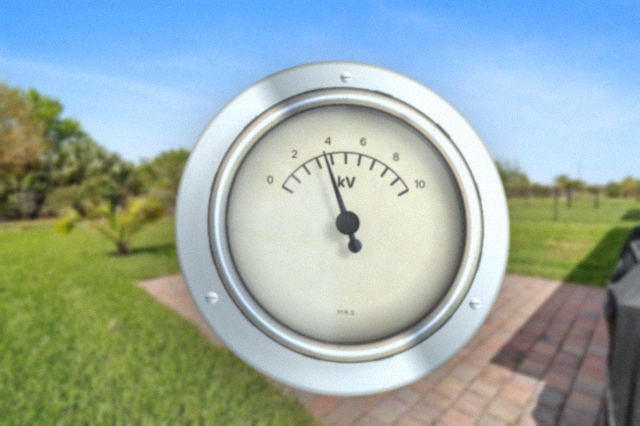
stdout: 3.5
